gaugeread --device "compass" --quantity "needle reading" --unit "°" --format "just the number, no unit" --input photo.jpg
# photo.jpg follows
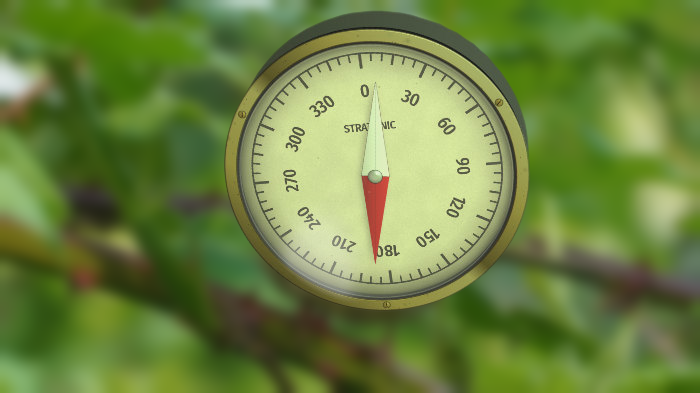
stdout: 187.5
